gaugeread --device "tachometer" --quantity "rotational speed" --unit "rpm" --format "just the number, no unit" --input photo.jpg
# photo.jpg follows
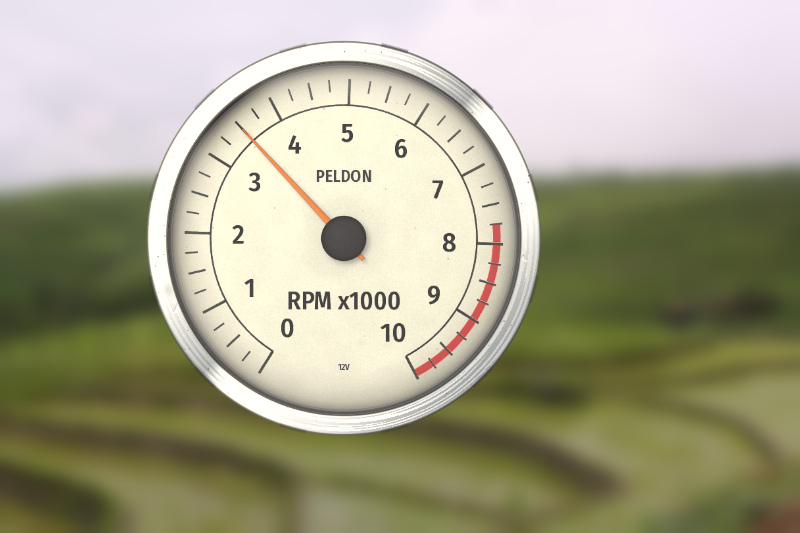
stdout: 3500
